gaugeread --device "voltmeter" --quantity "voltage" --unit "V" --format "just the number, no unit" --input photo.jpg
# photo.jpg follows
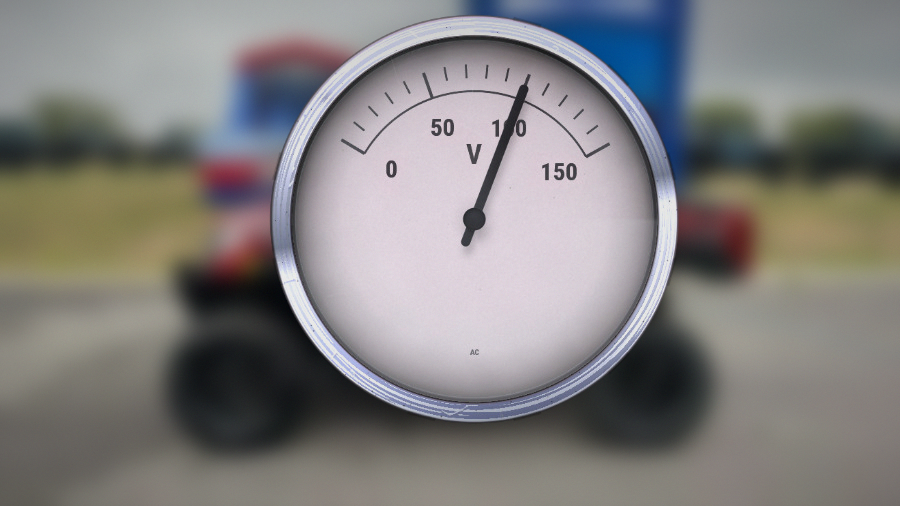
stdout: 100
